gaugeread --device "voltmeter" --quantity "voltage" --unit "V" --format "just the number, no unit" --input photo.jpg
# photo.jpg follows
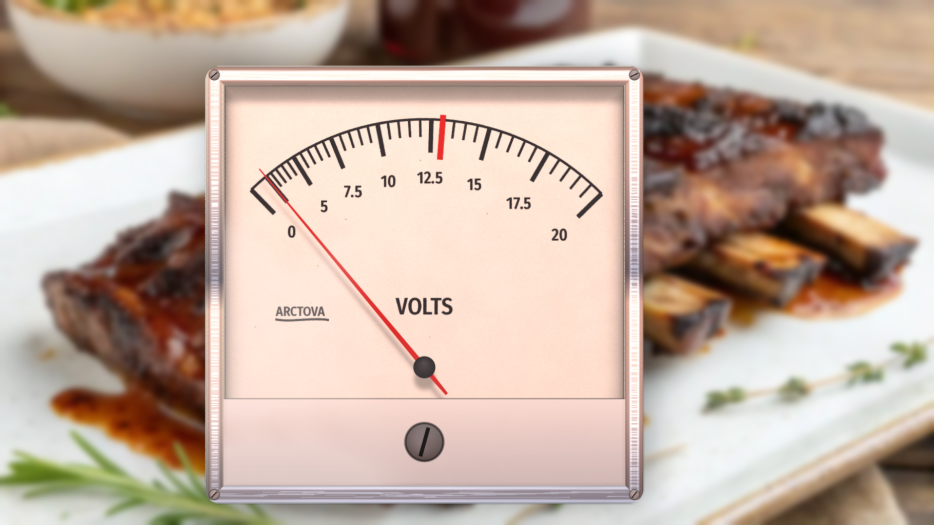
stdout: 2.5
